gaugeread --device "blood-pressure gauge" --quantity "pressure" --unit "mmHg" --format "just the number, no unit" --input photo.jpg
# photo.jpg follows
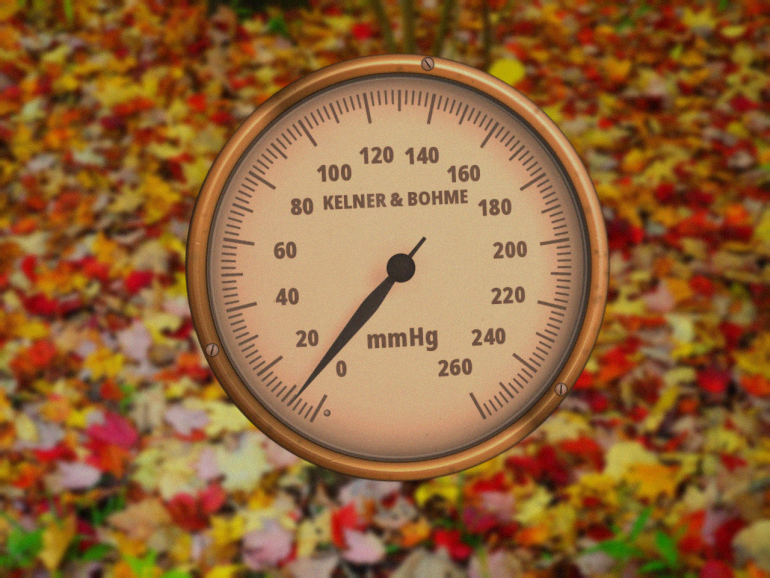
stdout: 8
